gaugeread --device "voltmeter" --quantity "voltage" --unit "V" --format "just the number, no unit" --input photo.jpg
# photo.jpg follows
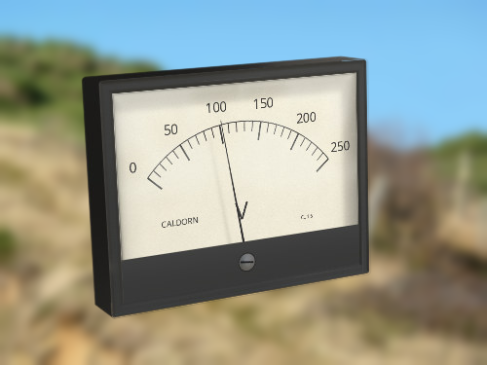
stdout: 100
